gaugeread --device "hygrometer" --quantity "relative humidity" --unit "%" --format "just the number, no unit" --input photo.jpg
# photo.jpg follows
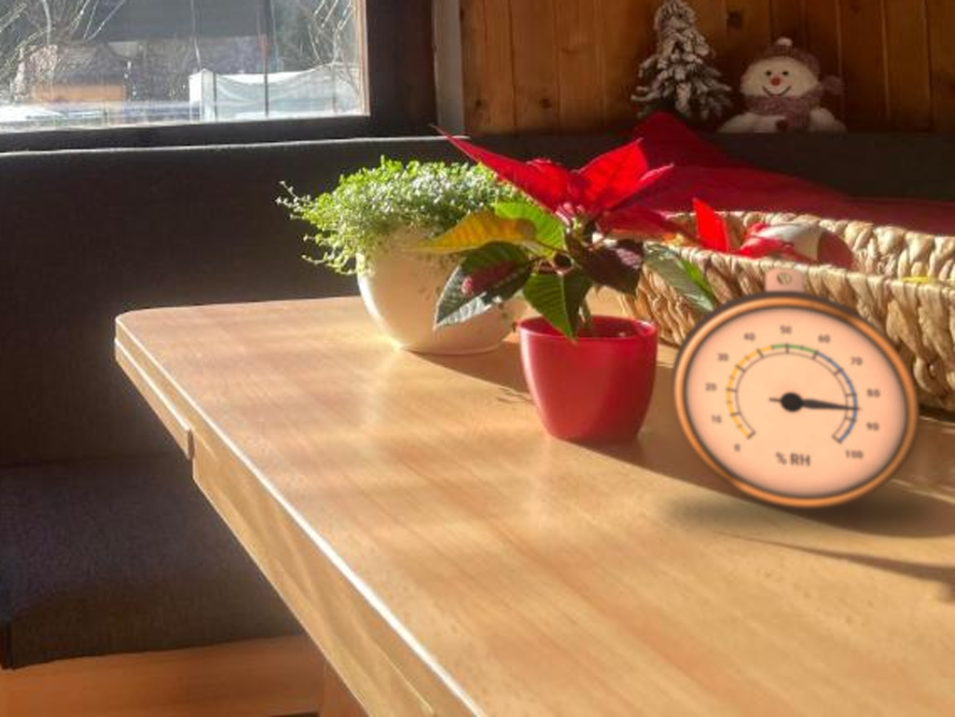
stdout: 85
